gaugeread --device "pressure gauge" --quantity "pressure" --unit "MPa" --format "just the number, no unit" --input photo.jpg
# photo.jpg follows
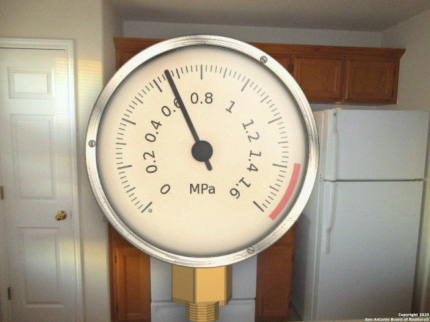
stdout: 0.66
